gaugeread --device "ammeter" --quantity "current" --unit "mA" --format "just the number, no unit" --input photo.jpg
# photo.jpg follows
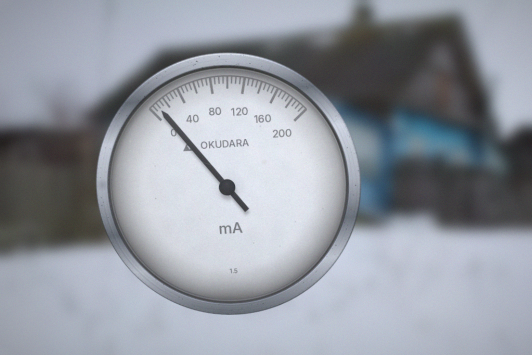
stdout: 10
